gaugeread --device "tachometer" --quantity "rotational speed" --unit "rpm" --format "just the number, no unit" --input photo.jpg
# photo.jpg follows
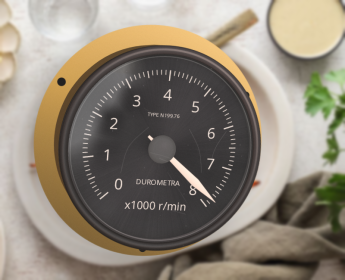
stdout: 7800
